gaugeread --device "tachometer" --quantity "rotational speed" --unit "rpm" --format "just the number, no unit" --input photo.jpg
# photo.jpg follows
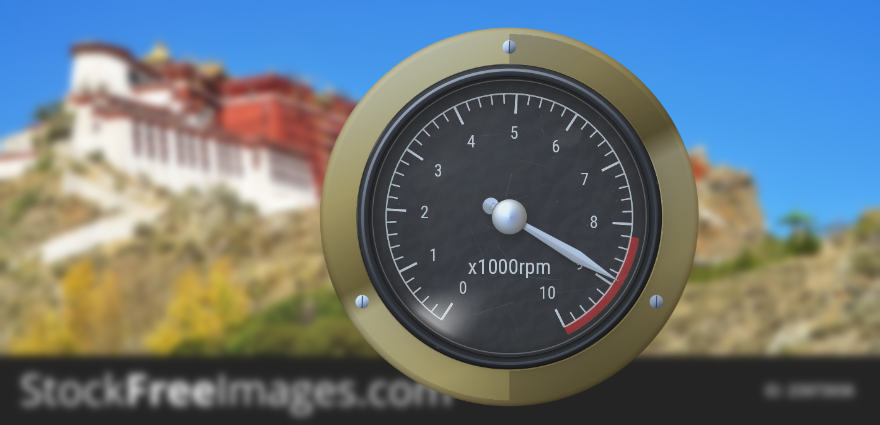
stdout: 8900
